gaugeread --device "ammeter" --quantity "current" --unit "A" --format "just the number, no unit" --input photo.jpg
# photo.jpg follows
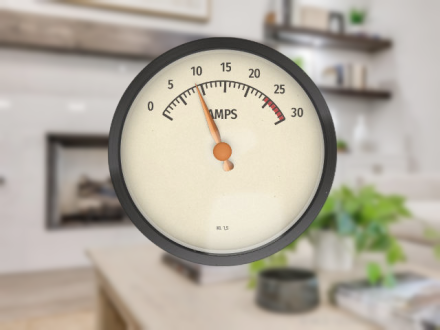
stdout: 9
